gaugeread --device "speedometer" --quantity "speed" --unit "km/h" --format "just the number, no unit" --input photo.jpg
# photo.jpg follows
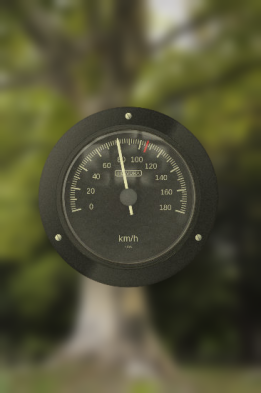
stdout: 80
